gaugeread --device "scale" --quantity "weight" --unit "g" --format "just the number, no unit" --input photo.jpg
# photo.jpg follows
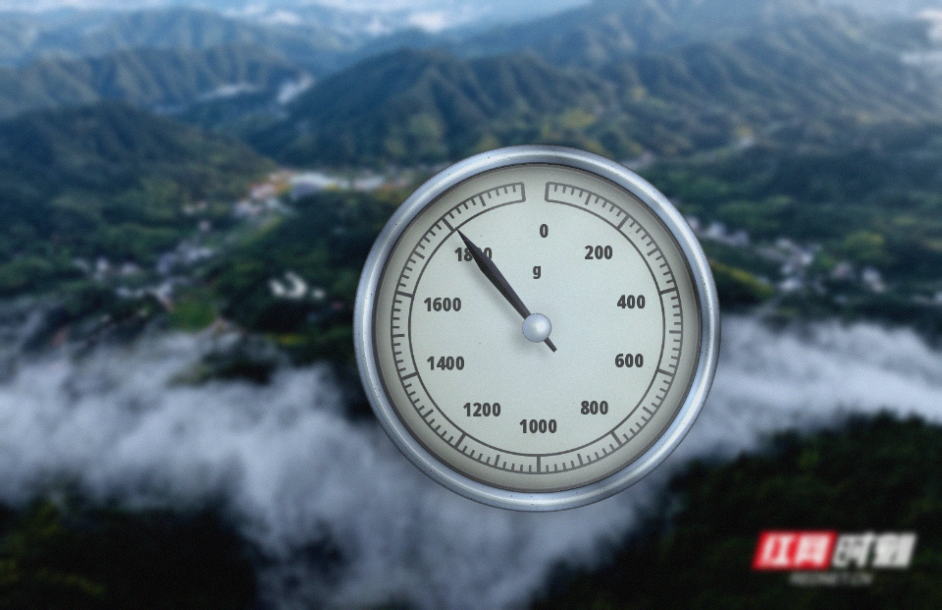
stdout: 1810
